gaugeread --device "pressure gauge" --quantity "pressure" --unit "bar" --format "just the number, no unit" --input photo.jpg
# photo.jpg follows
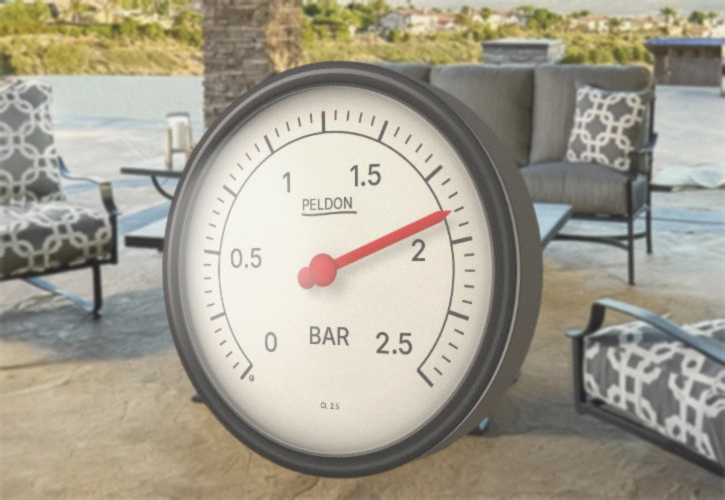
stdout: 1.9
